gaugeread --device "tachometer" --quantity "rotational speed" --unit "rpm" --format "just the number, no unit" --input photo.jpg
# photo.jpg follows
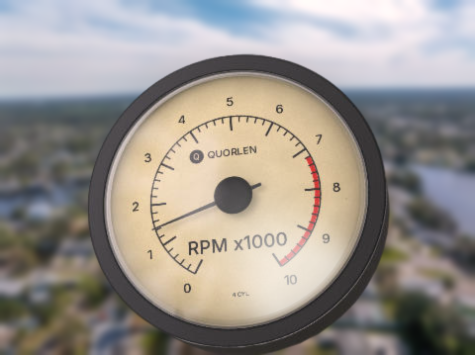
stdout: 1400
